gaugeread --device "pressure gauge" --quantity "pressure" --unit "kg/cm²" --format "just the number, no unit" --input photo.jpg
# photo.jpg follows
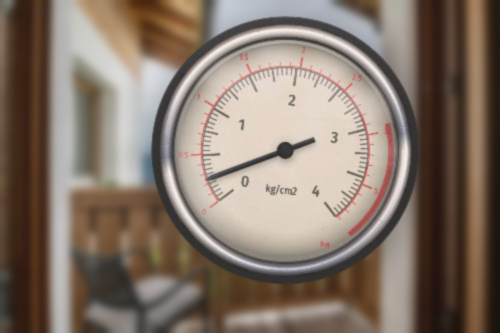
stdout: 0.25
